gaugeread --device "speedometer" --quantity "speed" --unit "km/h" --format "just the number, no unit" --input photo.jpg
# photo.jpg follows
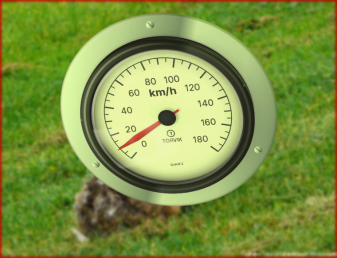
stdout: 10
